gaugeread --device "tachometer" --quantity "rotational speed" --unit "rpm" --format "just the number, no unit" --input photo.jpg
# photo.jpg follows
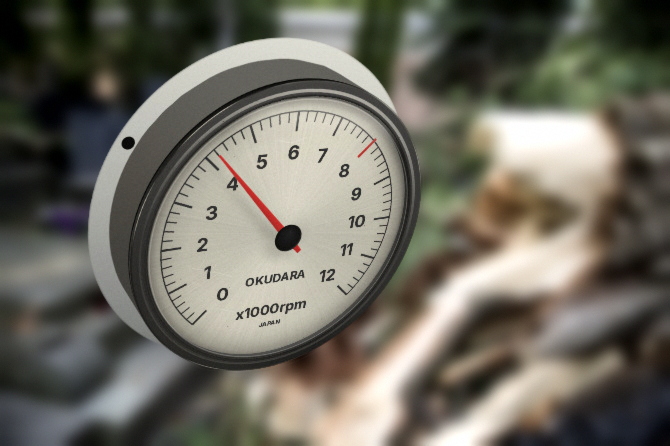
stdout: 4200
